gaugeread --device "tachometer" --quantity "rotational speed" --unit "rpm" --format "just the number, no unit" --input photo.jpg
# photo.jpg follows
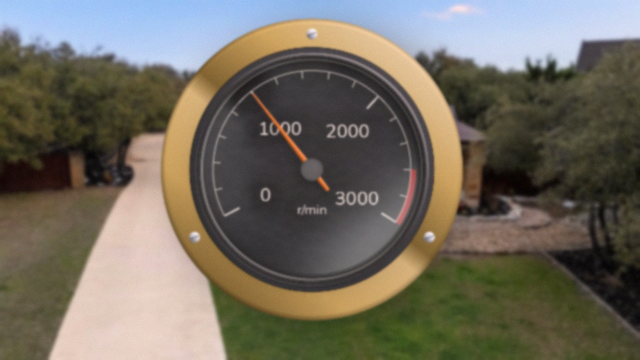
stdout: 1000
